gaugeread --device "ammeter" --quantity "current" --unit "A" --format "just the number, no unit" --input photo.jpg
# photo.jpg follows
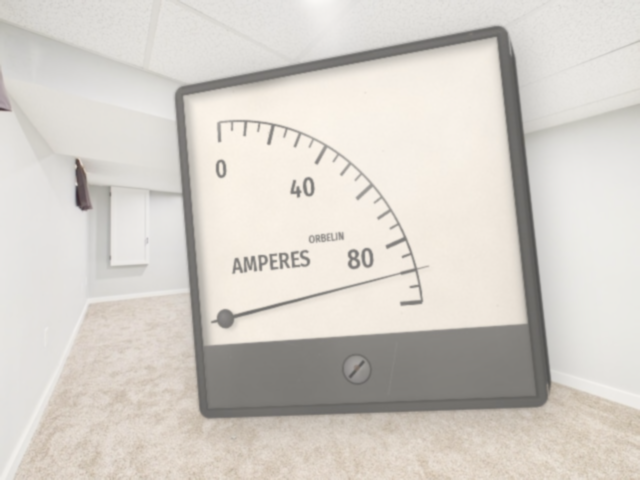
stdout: 90
